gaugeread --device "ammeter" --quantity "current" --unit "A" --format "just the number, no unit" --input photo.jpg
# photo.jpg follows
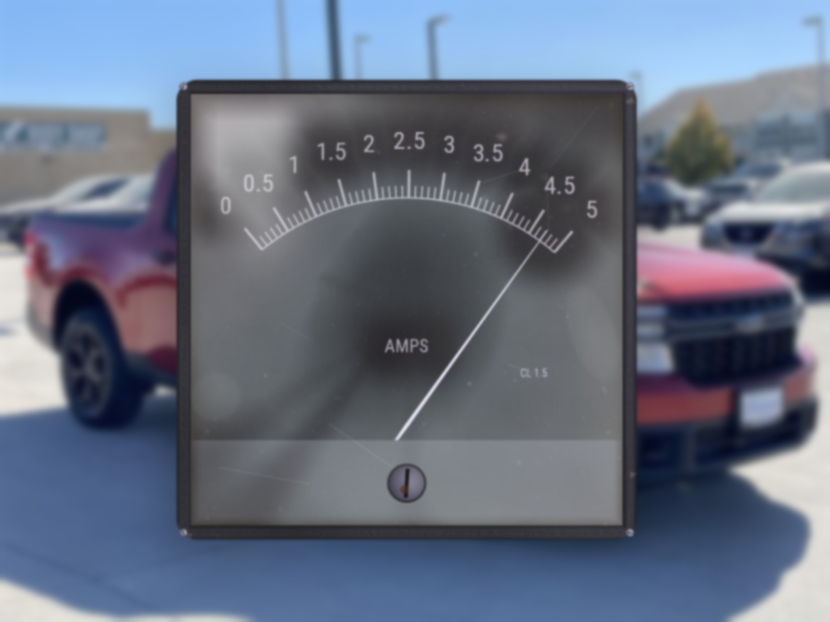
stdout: 4.7
